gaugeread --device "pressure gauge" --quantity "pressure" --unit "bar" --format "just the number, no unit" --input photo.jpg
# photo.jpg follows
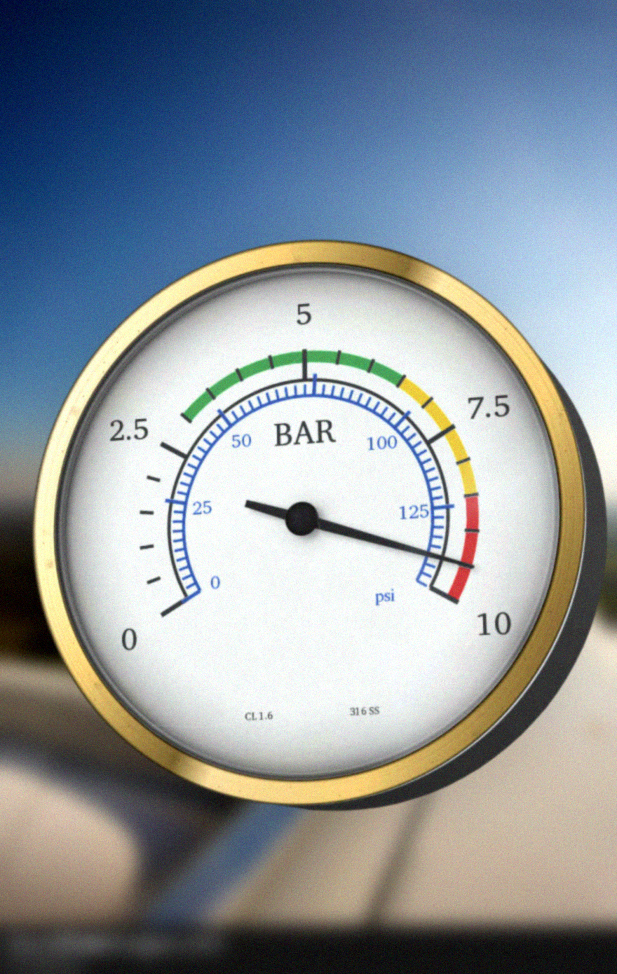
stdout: 9.5
